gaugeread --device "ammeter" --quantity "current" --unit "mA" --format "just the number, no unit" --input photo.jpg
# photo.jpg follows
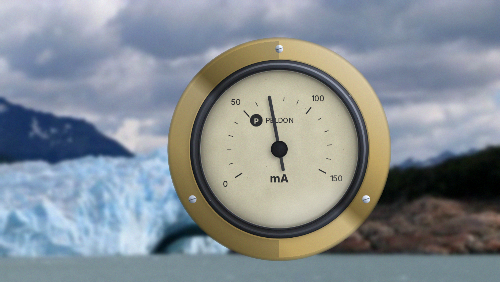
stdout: 70
